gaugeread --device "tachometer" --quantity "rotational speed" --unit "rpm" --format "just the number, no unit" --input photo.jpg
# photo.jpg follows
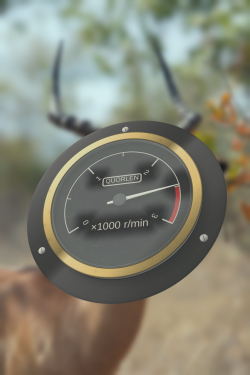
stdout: 2500
